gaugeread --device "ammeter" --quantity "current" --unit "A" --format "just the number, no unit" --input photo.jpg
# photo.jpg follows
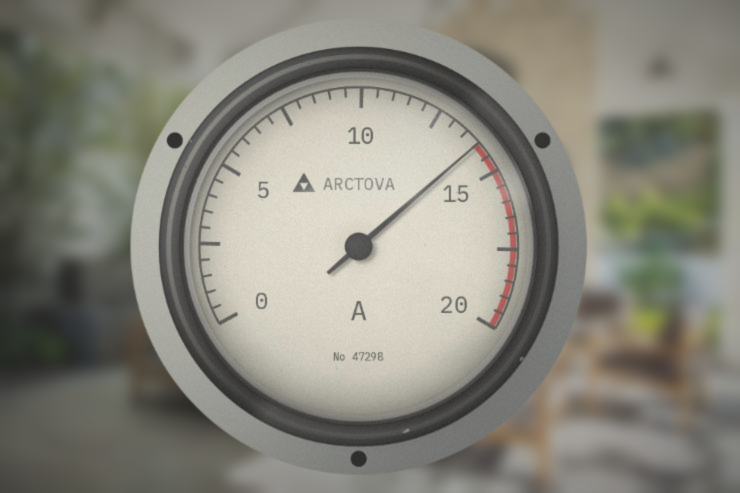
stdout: 14
